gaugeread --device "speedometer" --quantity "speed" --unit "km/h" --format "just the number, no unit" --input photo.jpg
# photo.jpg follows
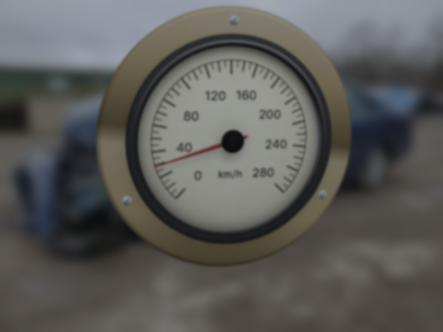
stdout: 30
